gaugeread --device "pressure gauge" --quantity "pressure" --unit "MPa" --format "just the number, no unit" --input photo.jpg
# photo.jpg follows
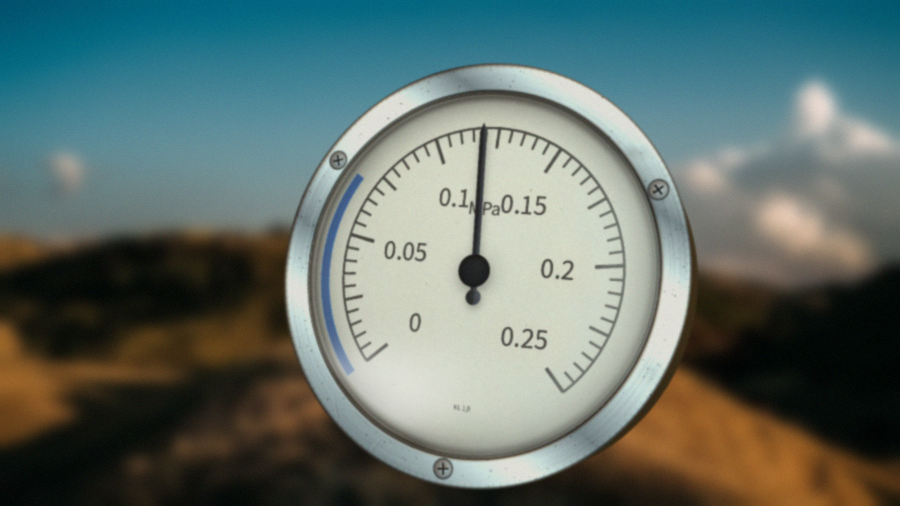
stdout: 0.12
